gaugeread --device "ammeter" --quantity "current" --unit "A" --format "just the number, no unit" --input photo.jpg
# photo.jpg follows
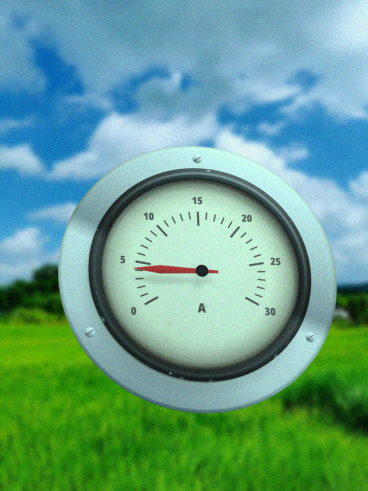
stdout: 4
